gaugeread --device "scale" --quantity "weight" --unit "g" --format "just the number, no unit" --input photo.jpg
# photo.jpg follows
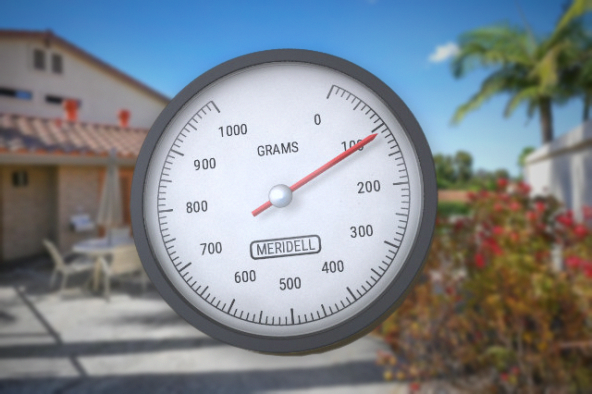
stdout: 110
